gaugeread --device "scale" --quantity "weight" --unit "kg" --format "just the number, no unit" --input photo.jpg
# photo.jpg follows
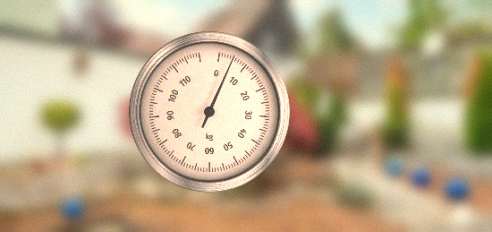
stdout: 5
